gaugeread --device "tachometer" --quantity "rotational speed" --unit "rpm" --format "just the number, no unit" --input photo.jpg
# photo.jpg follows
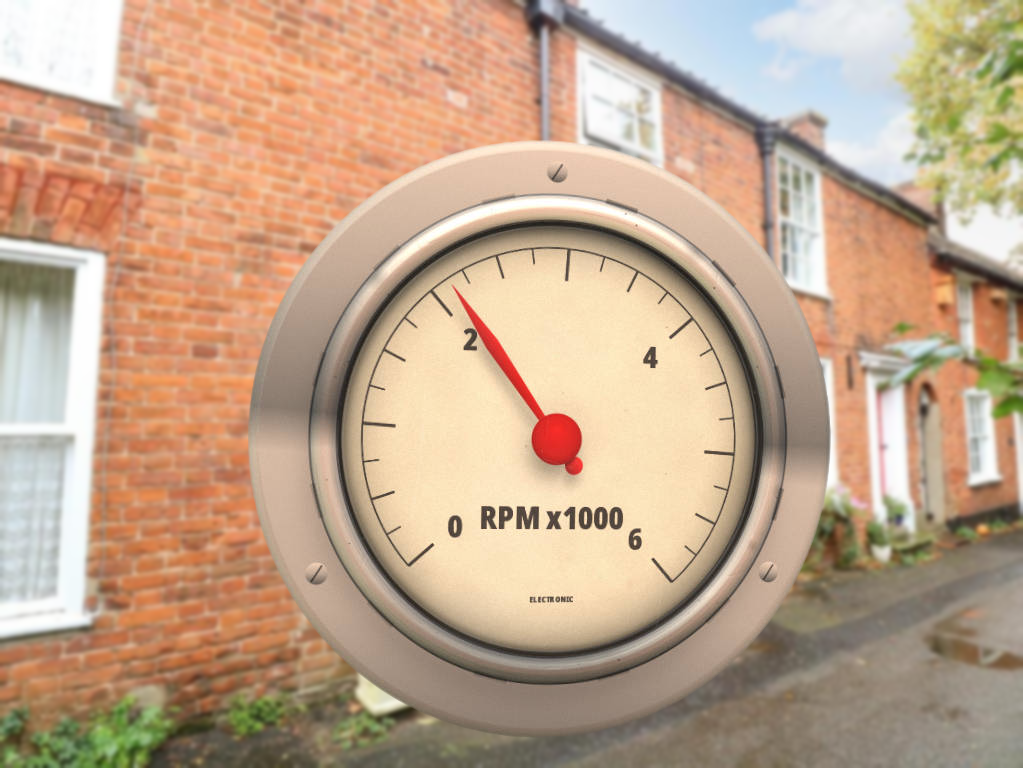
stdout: 2125
